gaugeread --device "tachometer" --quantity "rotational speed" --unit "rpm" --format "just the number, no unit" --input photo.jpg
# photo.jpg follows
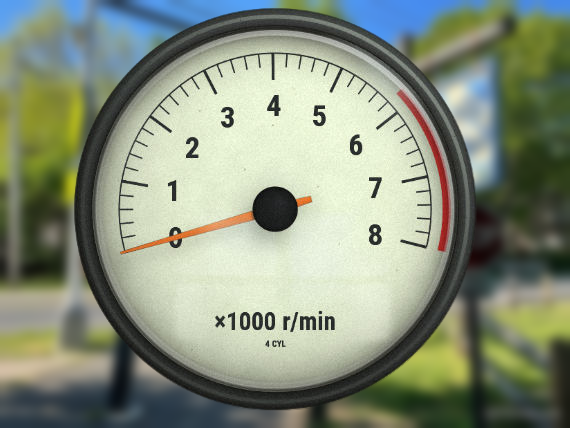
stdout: 0
